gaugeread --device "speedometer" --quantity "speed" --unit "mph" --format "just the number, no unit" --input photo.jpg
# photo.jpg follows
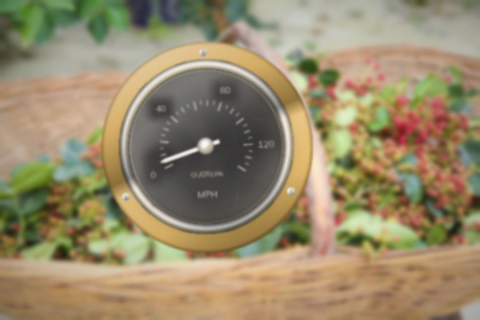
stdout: 5
